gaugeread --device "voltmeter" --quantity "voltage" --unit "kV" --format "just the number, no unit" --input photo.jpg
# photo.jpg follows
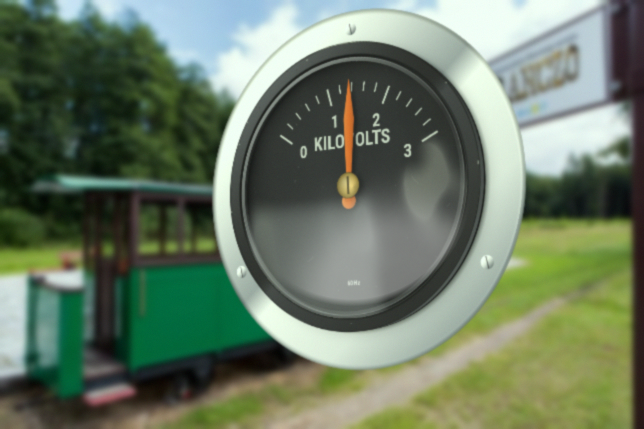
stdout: 1.4
